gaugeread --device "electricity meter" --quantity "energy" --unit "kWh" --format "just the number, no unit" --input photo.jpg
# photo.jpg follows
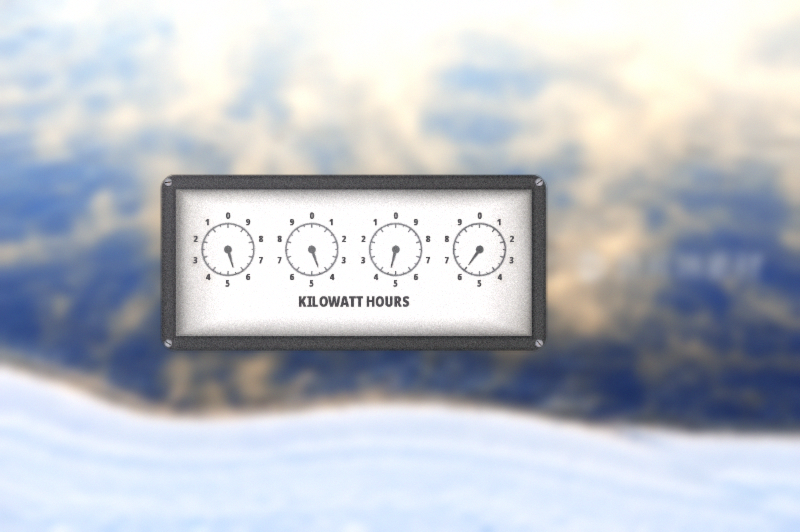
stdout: 5446
